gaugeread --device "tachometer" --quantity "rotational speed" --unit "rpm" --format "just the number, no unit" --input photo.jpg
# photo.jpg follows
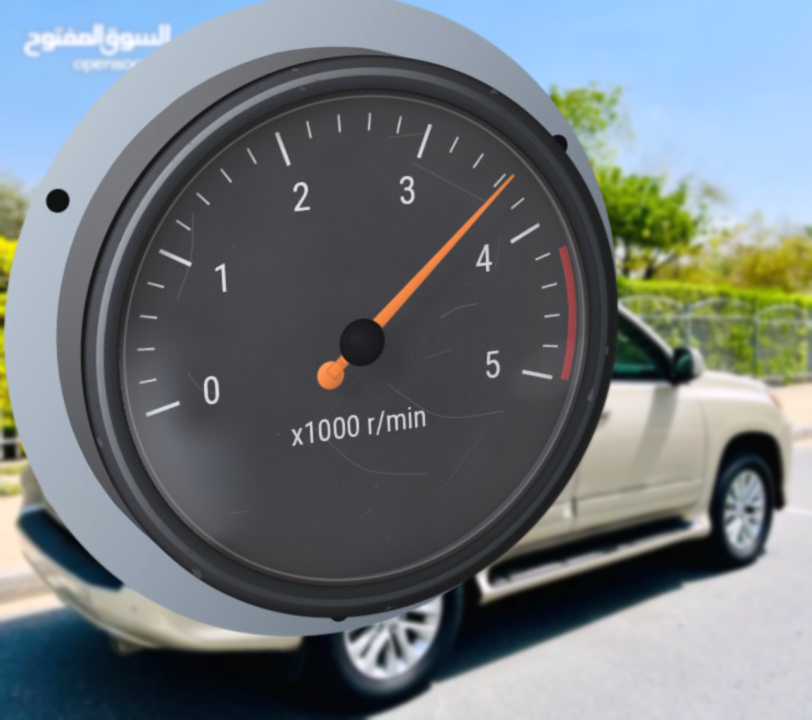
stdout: 3600
